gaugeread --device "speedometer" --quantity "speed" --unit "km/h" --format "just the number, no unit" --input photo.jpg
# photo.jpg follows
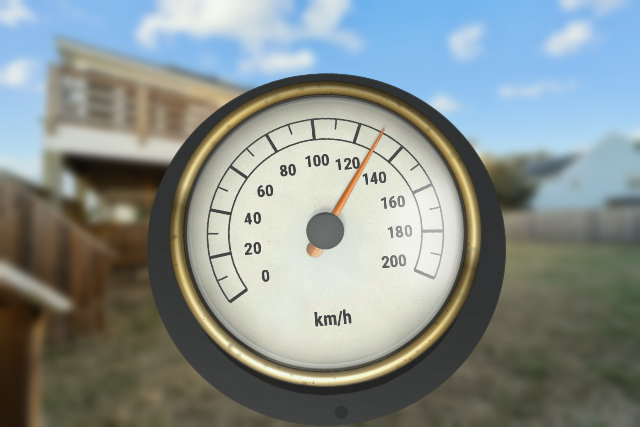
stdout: 130
